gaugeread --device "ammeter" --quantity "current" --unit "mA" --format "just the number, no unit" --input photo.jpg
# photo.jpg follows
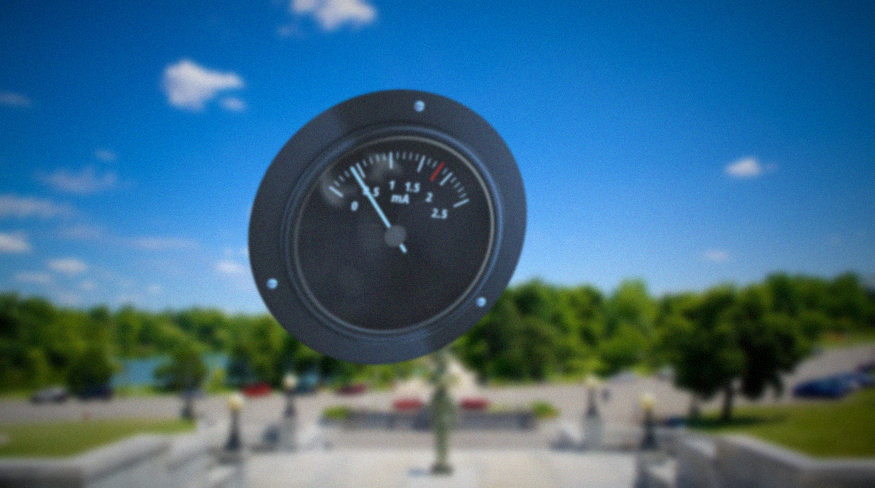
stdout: 0.4
